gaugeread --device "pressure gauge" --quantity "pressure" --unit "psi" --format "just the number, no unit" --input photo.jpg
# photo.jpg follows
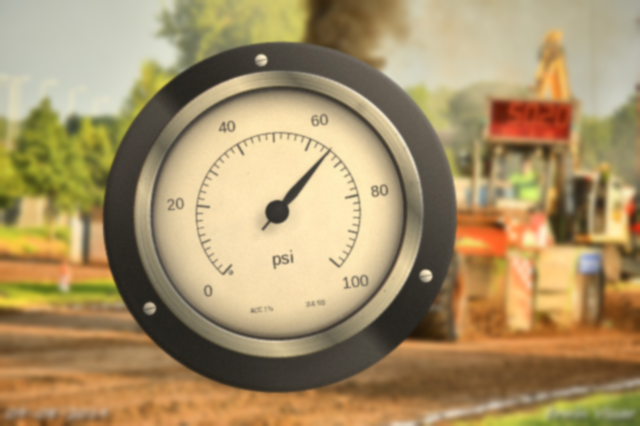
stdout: 66
